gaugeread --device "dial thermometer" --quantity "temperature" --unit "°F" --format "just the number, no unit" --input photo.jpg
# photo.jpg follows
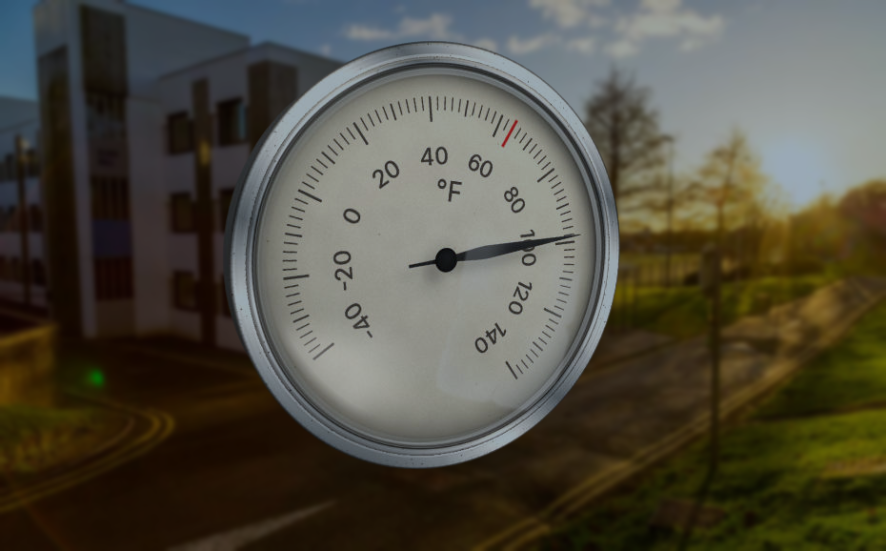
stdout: 98
